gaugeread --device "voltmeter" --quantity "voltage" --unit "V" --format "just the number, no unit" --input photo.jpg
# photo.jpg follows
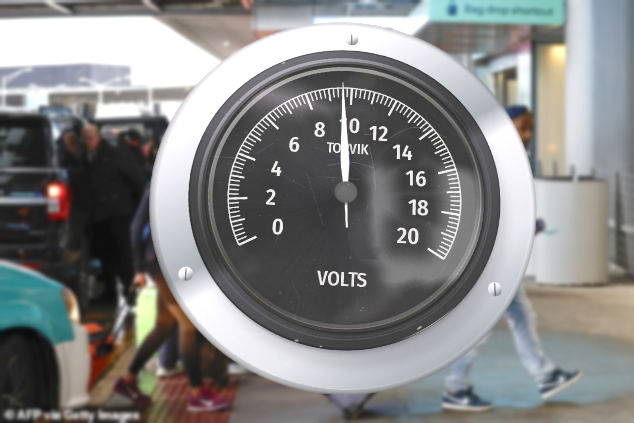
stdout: 9.6
